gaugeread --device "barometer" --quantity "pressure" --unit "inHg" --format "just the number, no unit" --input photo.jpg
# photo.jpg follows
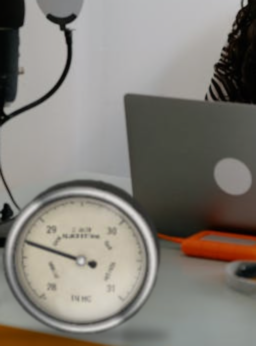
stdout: 28.7
